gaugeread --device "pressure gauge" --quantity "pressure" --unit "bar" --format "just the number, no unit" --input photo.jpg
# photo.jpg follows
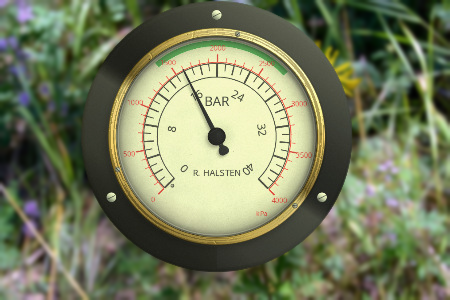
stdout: 16
